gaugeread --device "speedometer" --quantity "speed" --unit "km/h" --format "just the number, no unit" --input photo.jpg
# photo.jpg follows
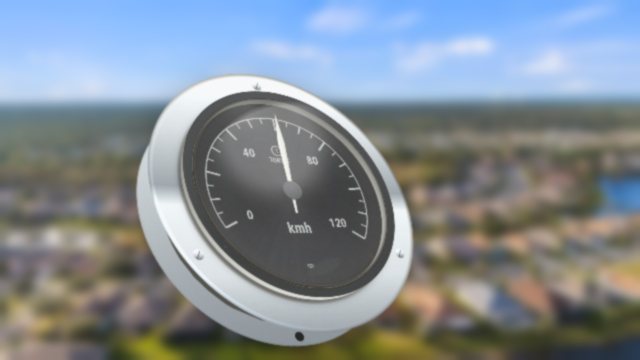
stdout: 60
